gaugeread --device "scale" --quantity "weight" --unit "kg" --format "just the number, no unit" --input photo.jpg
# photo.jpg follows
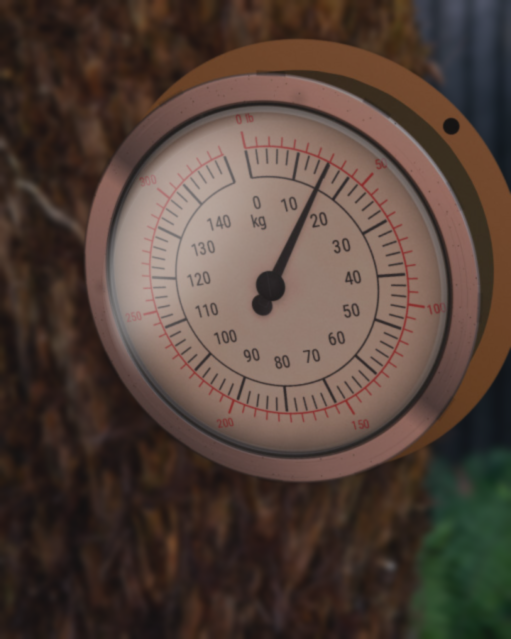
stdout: 16
